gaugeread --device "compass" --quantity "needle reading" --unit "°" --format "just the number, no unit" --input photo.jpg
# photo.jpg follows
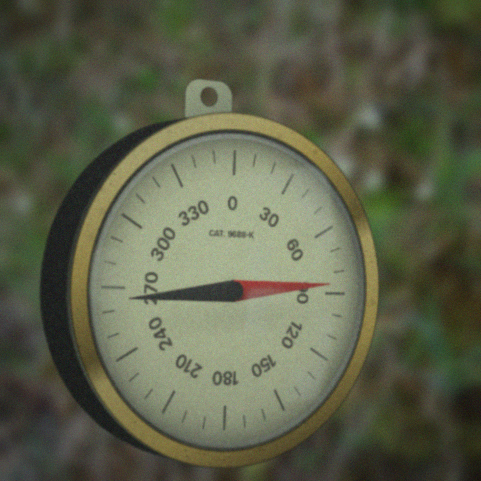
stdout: 85
